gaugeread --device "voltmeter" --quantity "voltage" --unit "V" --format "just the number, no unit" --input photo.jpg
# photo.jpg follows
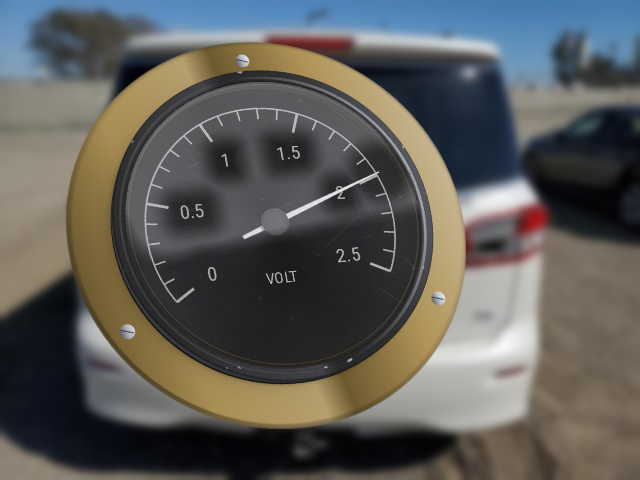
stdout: 2
